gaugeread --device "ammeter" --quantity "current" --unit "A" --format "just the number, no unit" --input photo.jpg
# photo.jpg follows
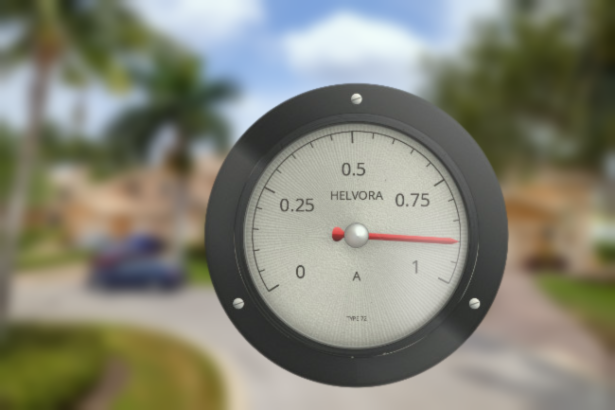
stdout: 0.9
